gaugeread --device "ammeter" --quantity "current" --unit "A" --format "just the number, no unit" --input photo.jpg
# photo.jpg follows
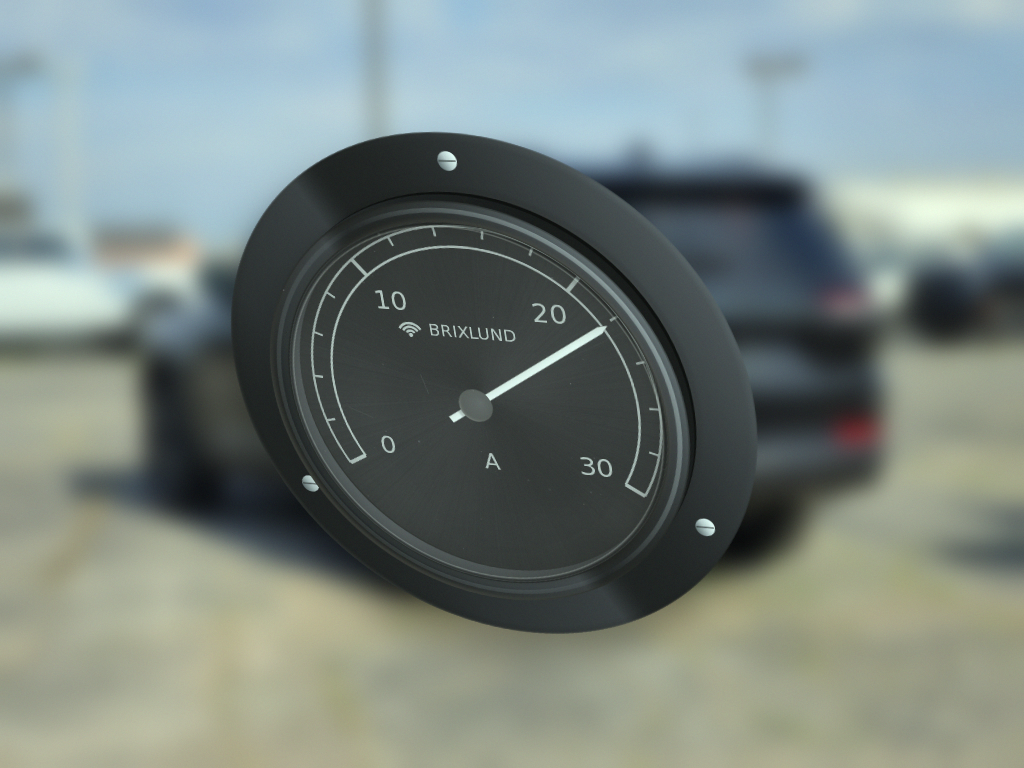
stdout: 22
